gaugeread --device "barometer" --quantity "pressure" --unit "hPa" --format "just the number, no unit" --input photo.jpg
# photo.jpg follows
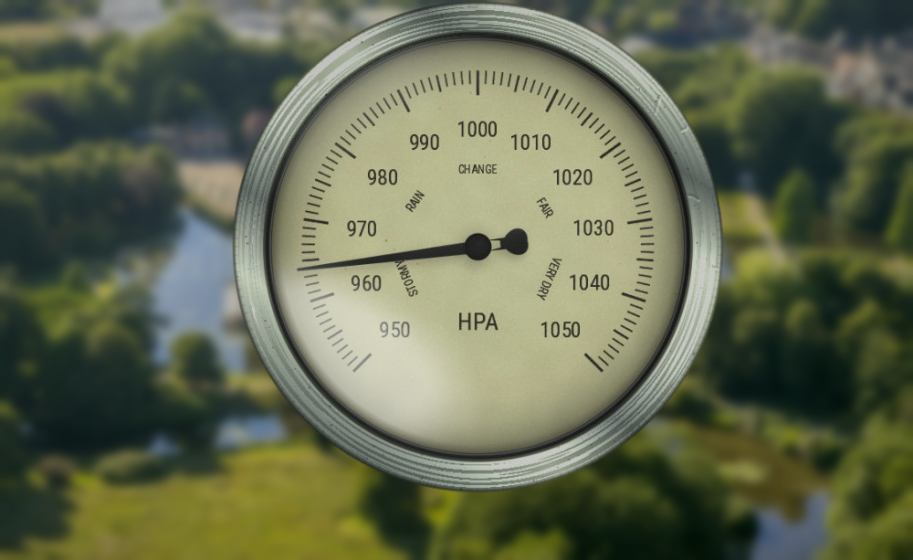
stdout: 964
